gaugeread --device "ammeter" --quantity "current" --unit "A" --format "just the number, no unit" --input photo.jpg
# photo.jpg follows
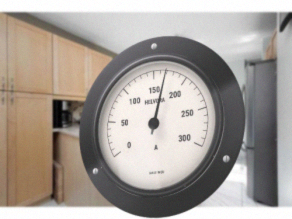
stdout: 170
